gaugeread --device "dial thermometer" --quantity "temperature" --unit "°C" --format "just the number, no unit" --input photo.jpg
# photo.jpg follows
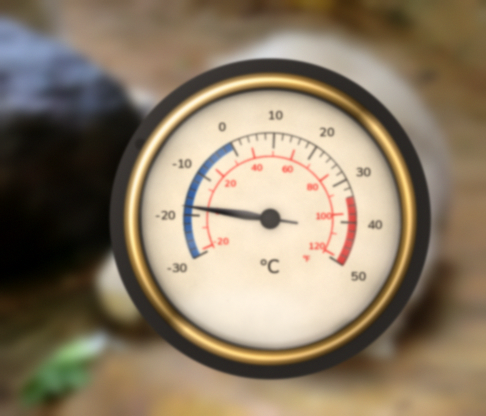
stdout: -18
